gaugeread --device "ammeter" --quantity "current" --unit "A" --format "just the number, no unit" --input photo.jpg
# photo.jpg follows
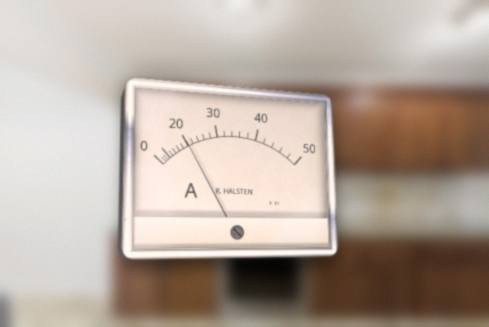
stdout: 20
